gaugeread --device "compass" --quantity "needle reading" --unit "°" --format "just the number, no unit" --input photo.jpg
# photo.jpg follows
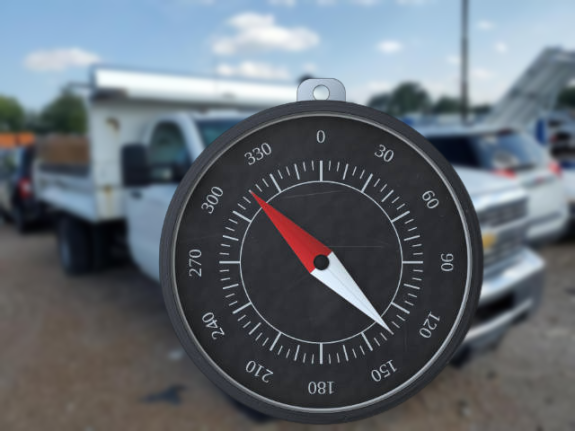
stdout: 315
